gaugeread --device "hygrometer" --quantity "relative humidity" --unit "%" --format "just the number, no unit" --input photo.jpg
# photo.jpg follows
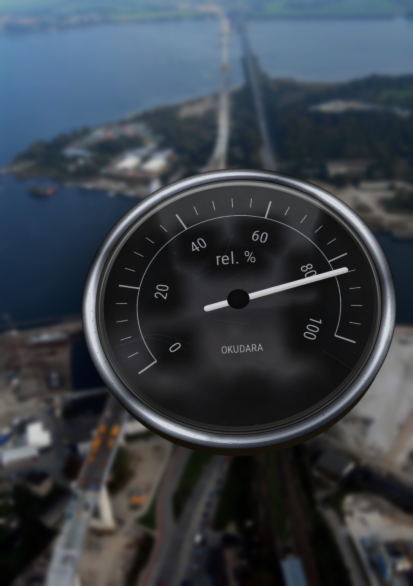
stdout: 84
